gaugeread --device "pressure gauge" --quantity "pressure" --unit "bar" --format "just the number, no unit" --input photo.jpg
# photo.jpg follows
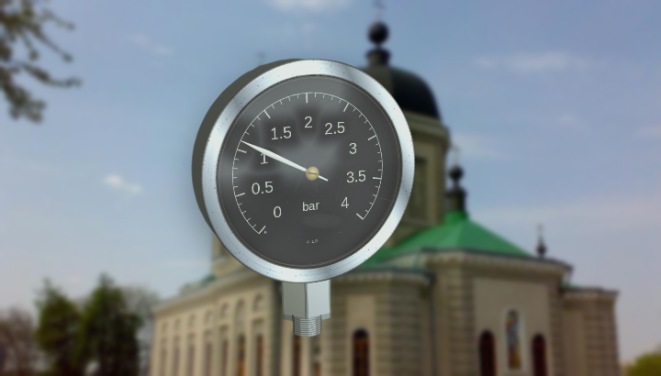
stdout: 1.1
